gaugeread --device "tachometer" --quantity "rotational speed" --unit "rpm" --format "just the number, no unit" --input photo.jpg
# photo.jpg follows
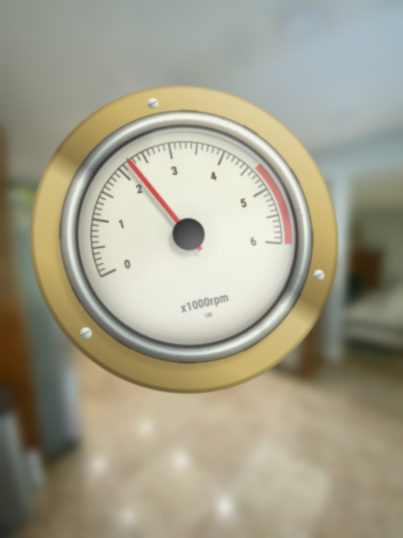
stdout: 2200
